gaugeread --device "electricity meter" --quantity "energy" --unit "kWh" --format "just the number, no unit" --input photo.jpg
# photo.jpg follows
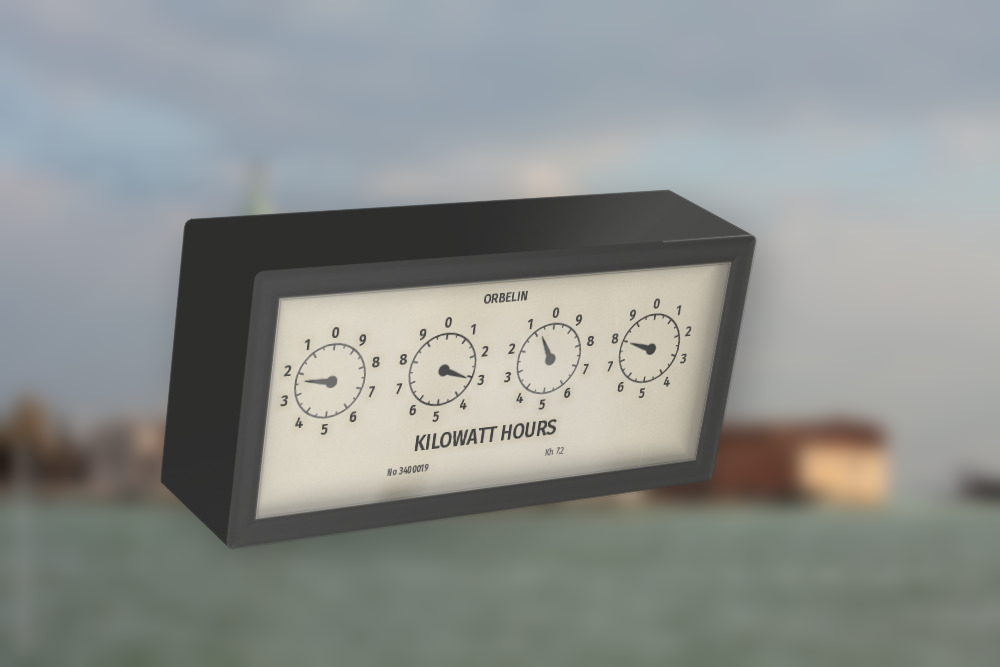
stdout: 2308
